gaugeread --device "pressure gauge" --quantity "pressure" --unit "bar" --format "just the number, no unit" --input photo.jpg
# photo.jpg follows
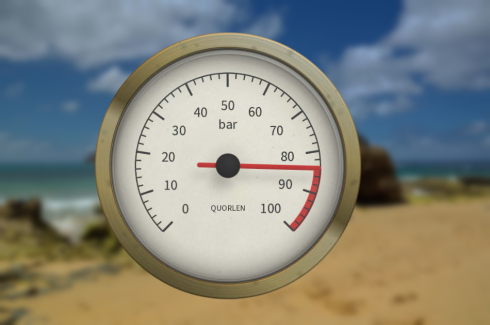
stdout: 84
